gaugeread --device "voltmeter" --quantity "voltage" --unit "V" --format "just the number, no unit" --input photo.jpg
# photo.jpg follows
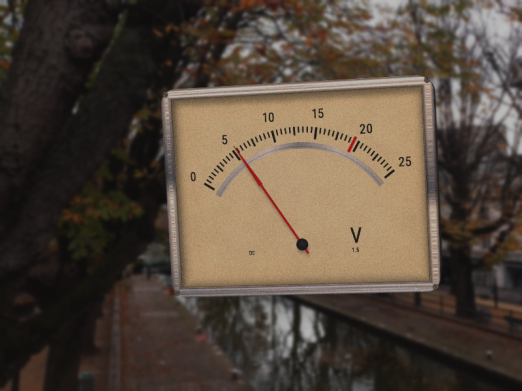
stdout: 5.5
